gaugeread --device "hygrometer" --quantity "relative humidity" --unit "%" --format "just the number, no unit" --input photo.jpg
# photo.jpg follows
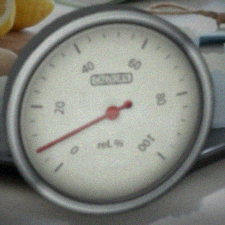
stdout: 8
